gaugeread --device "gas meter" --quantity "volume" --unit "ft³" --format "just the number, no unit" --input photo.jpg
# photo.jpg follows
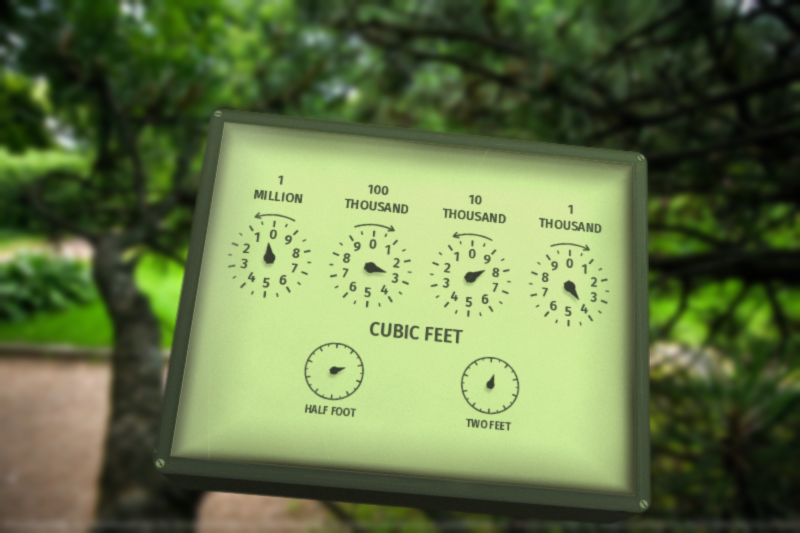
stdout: 28400
